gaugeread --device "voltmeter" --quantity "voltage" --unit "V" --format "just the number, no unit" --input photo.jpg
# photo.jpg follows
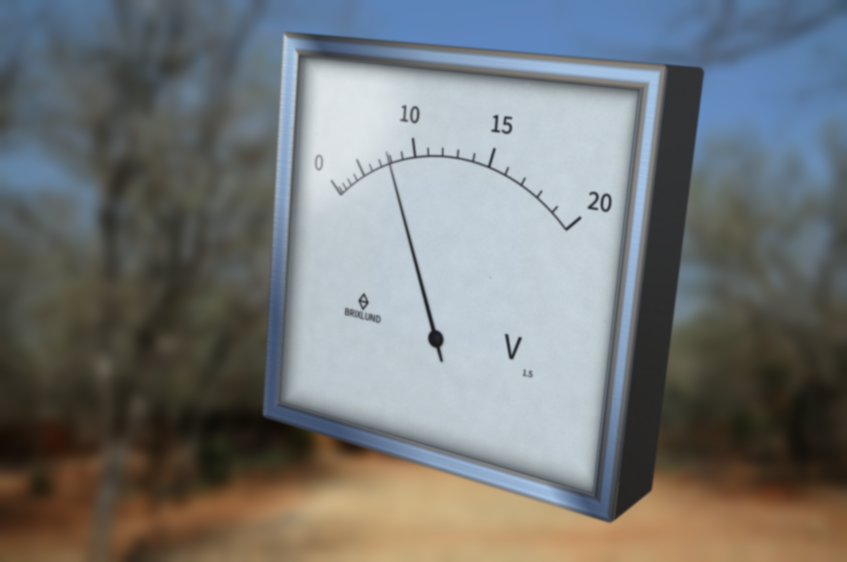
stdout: 8
